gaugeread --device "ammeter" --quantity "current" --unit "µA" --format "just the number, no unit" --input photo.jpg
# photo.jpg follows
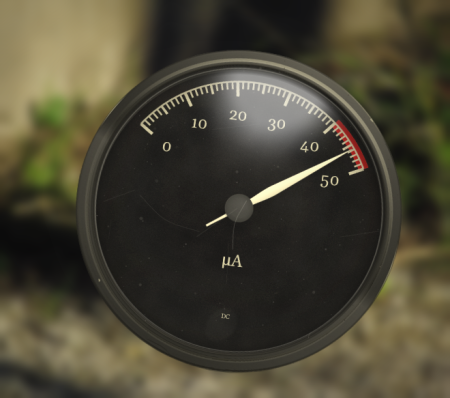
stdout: 46
